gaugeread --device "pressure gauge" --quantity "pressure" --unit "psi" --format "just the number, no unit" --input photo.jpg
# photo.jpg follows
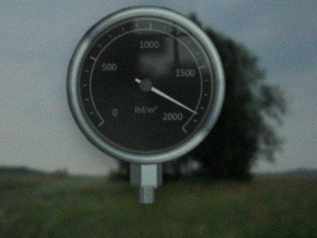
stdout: 1850
